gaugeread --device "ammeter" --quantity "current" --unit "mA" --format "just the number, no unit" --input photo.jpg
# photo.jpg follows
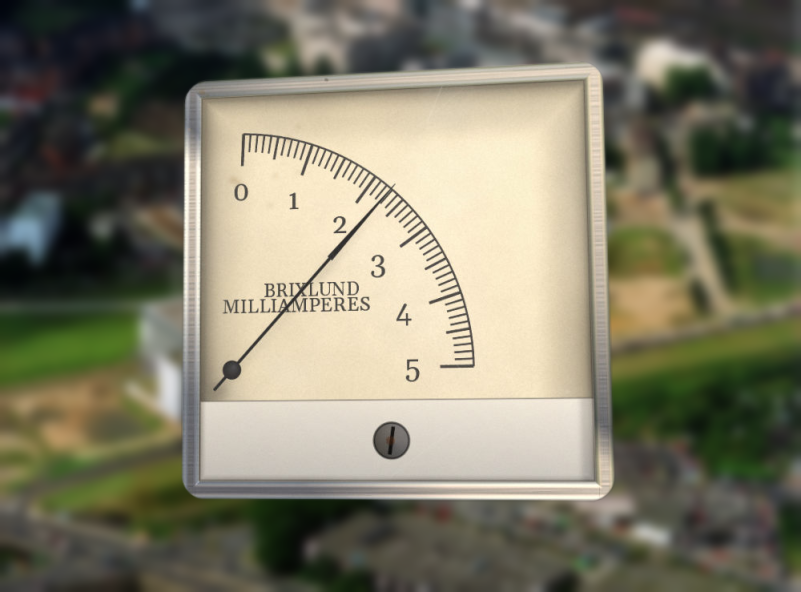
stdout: 2.3
